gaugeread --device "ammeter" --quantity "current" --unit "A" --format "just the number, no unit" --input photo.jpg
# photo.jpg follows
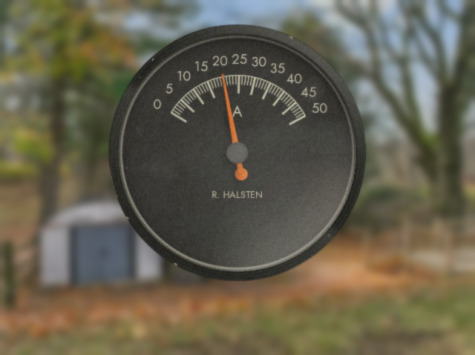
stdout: 20
